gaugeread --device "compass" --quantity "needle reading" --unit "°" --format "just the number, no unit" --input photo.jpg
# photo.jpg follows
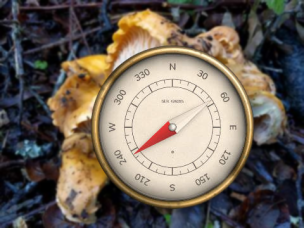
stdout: 235
